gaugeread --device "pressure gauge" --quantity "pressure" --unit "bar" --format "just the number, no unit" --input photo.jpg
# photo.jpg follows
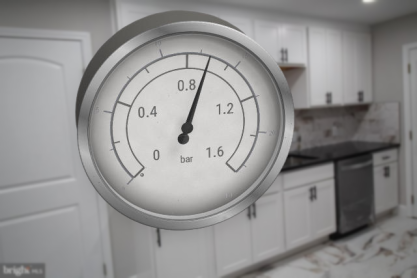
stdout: 0.9
